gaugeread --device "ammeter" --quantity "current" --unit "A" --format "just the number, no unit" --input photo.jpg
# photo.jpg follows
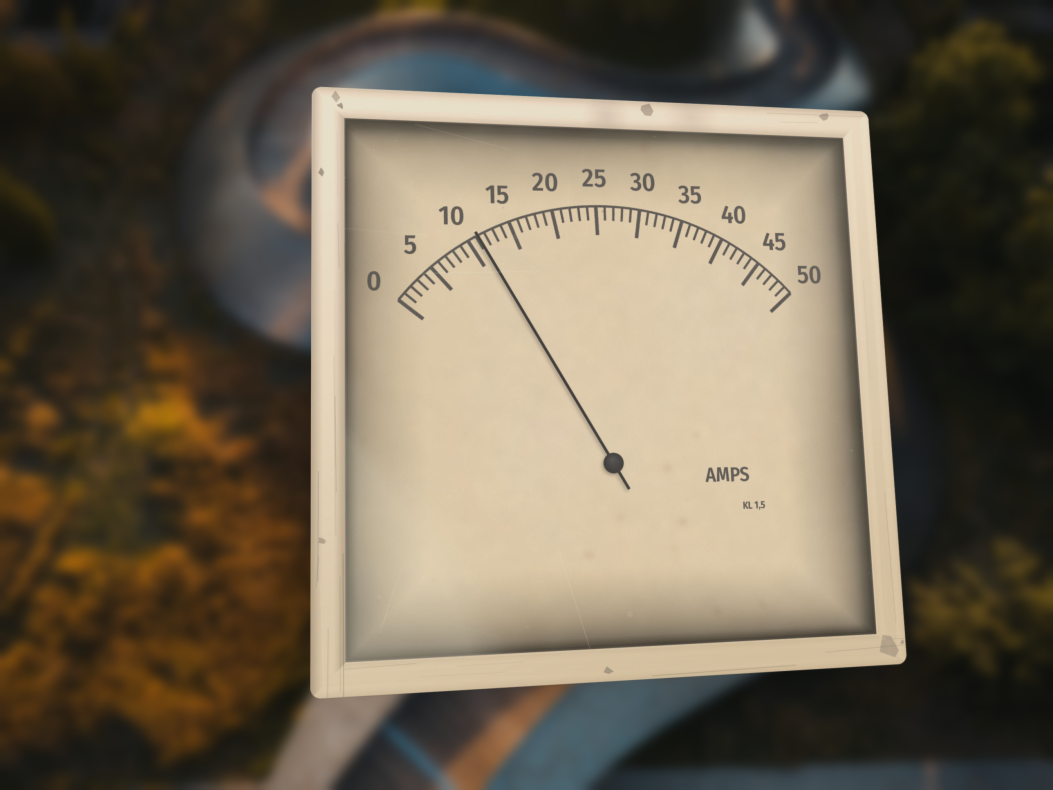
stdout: 11
